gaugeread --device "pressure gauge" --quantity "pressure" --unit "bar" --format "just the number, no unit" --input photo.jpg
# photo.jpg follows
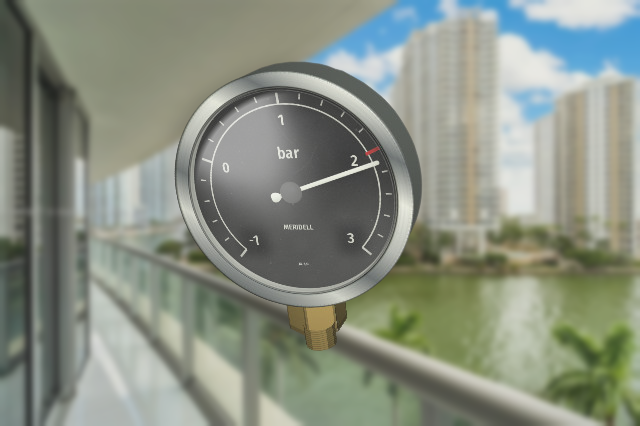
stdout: 2.1
